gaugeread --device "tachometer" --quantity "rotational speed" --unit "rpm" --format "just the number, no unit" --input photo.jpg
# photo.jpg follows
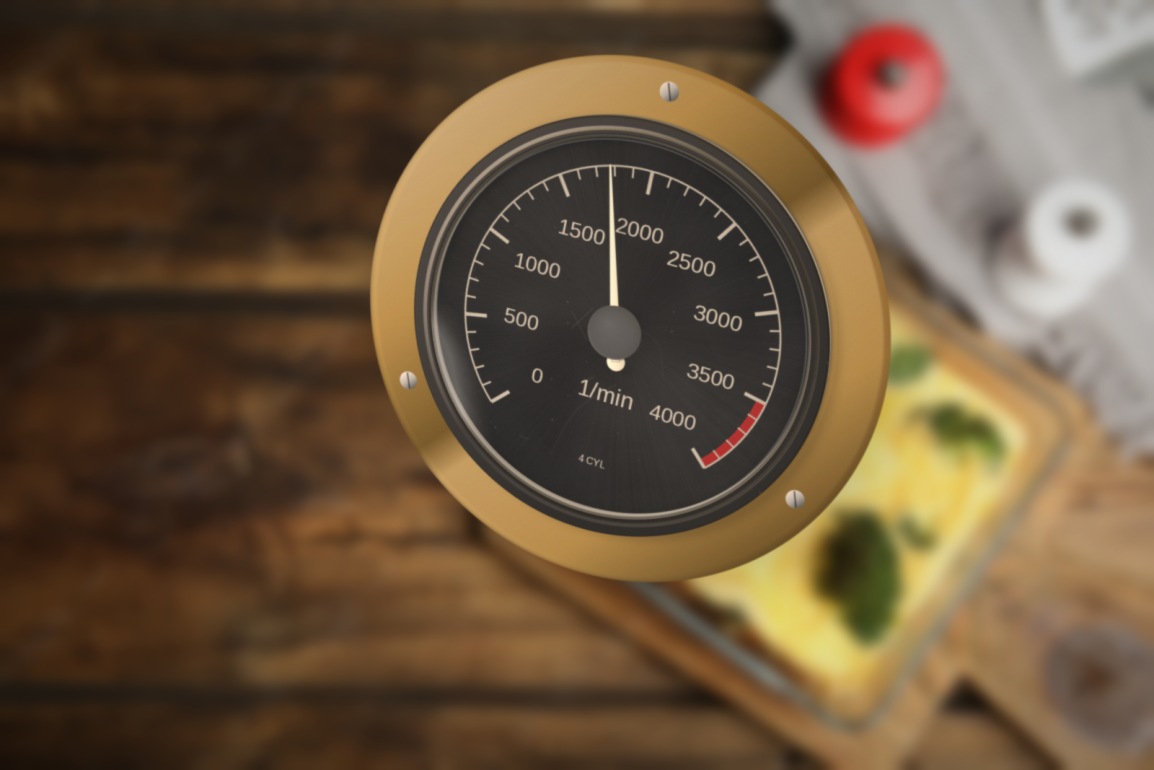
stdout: 1800
